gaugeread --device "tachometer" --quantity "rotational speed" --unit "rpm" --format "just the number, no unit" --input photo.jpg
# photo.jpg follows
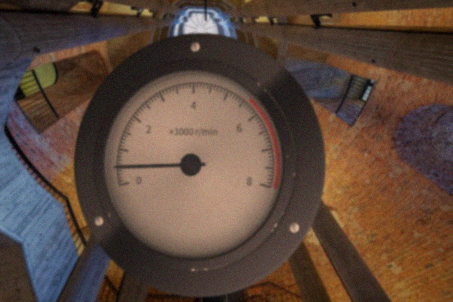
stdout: 500
